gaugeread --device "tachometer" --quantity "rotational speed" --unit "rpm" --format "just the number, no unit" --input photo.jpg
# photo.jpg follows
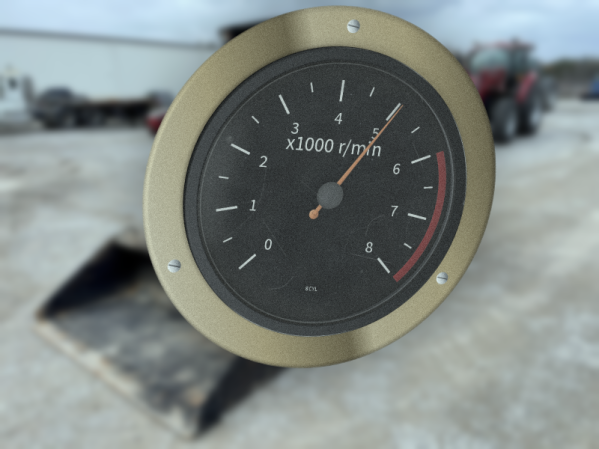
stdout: 5000
